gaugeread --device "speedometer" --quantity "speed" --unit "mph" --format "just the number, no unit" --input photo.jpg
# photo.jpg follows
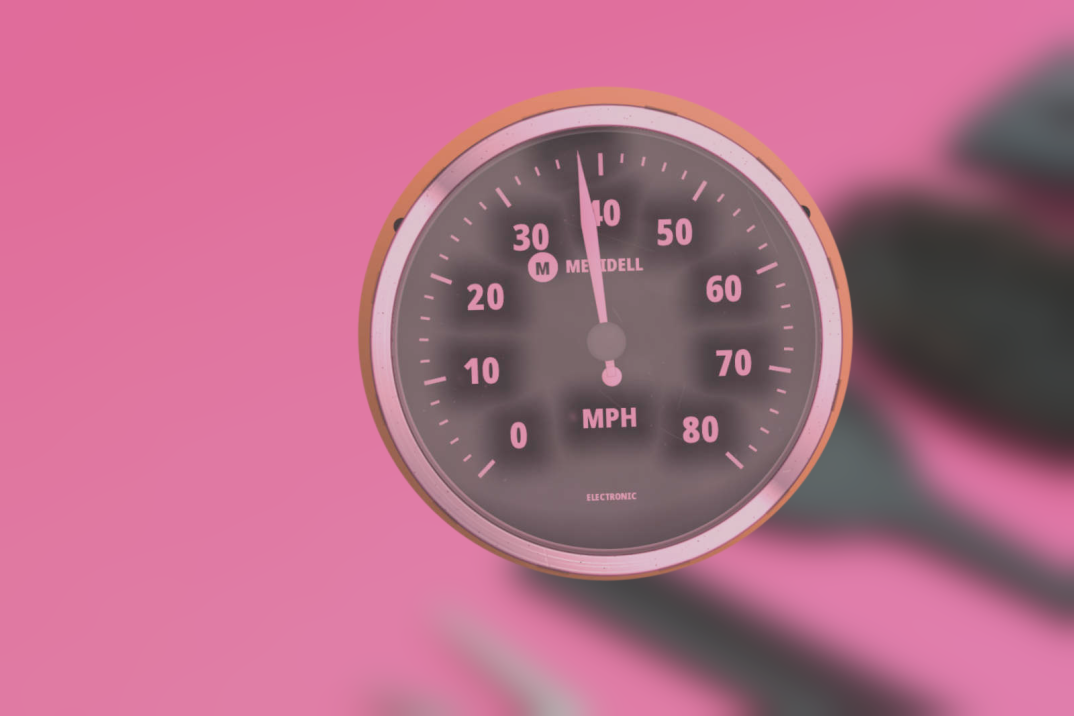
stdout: 38
